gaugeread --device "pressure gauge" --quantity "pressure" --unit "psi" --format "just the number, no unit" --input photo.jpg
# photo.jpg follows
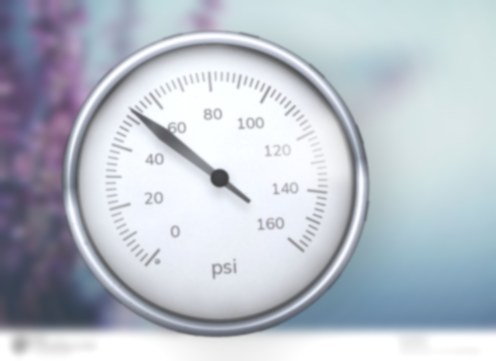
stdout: 52
